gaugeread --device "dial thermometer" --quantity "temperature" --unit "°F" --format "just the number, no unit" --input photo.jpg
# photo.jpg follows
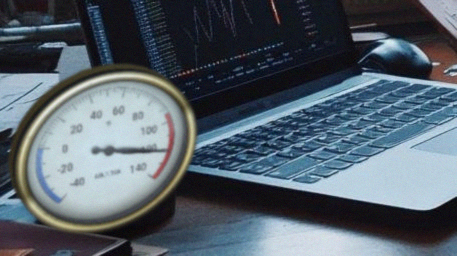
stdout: 120
